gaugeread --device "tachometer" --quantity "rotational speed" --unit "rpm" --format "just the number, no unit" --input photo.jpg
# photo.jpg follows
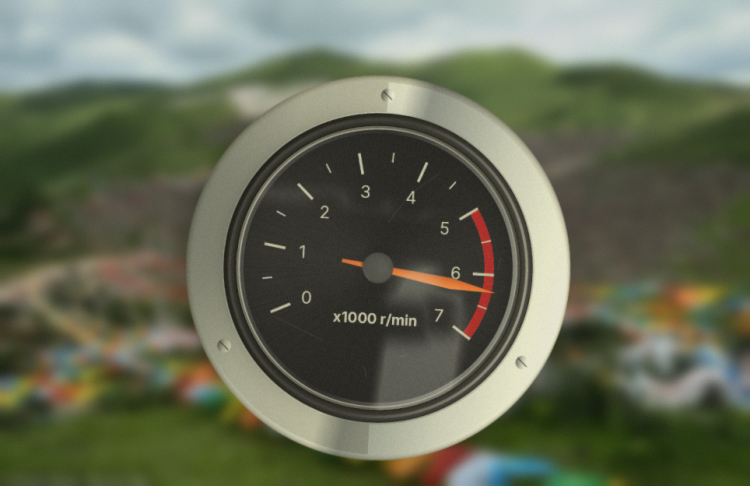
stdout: 6250
